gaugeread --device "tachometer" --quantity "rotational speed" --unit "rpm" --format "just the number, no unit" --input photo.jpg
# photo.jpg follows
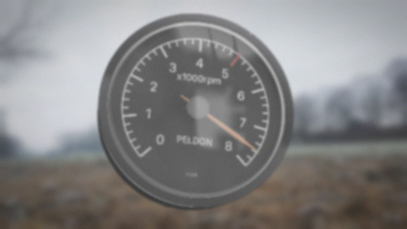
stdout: 7600
